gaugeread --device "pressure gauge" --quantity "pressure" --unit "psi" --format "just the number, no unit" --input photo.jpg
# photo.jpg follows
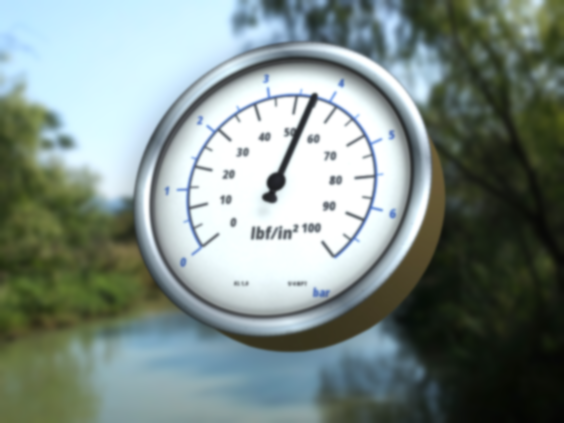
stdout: 55
